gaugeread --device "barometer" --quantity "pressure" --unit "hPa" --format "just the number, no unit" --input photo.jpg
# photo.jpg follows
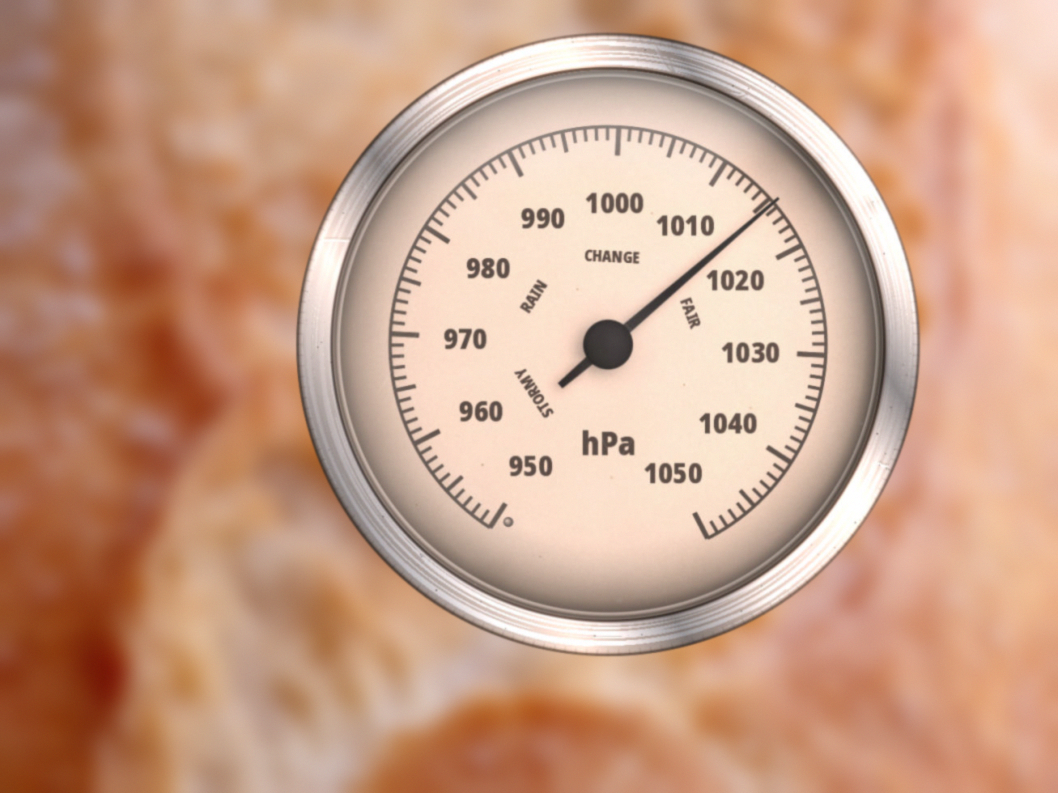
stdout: 1015.5
